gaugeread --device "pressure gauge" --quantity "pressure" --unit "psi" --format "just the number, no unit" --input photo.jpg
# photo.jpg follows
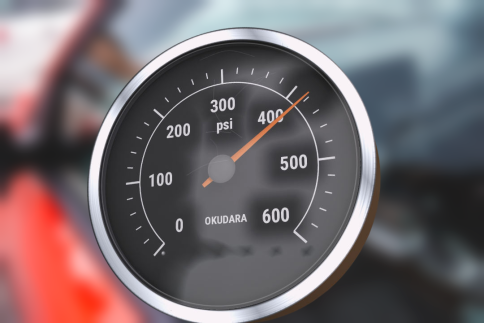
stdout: 420
